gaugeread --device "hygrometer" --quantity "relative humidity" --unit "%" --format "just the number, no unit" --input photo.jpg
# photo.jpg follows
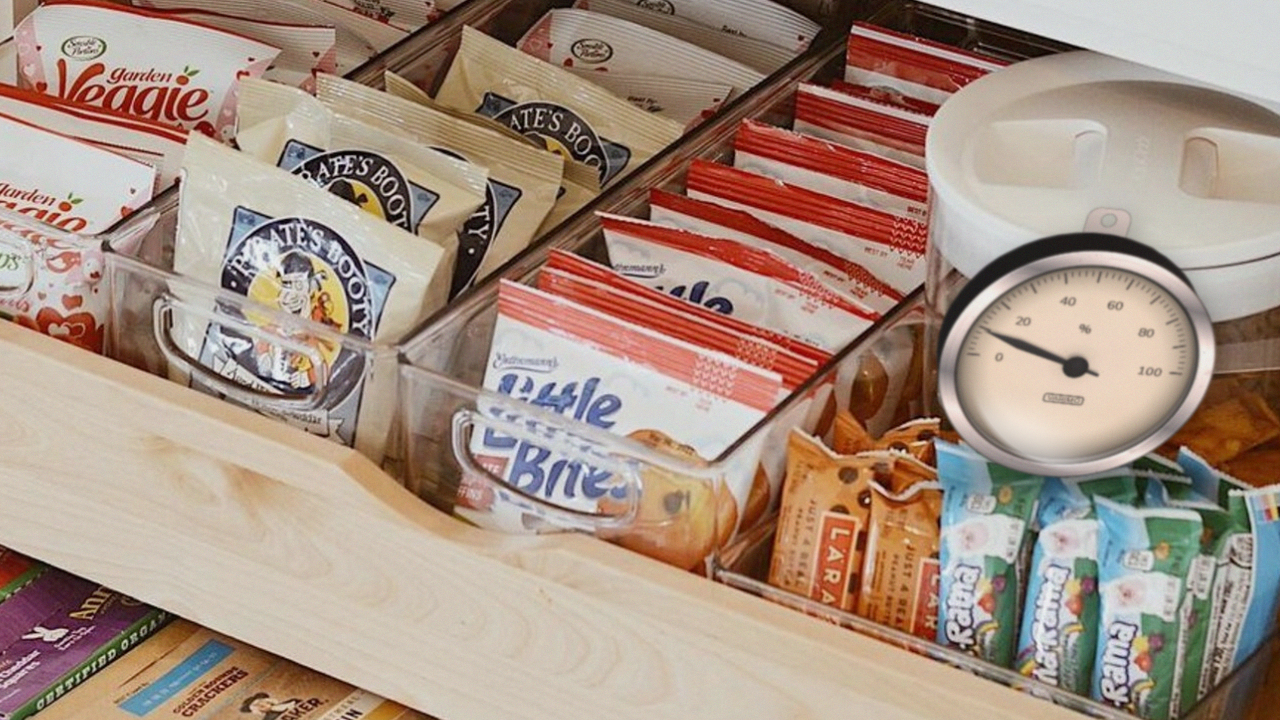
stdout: 10
